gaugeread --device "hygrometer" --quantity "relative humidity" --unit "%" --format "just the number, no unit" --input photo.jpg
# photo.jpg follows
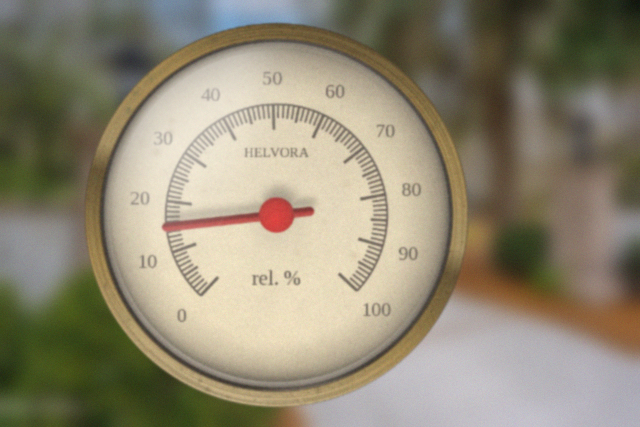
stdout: 15
